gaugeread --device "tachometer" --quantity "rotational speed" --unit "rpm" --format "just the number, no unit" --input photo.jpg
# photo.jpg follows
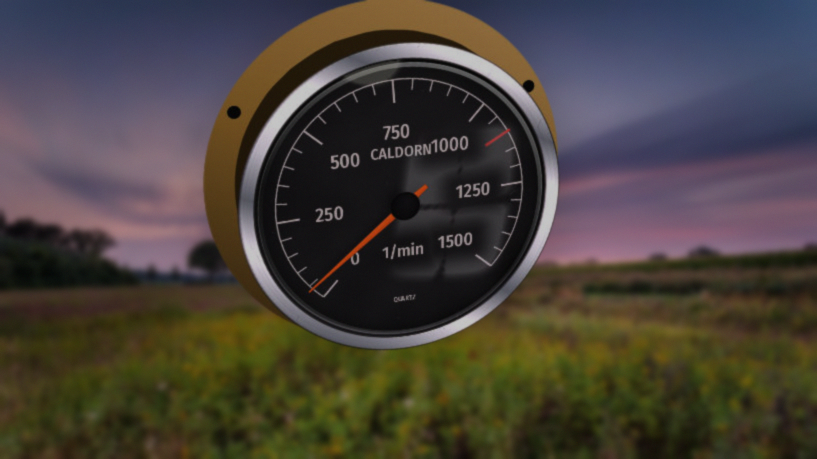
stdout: 50
